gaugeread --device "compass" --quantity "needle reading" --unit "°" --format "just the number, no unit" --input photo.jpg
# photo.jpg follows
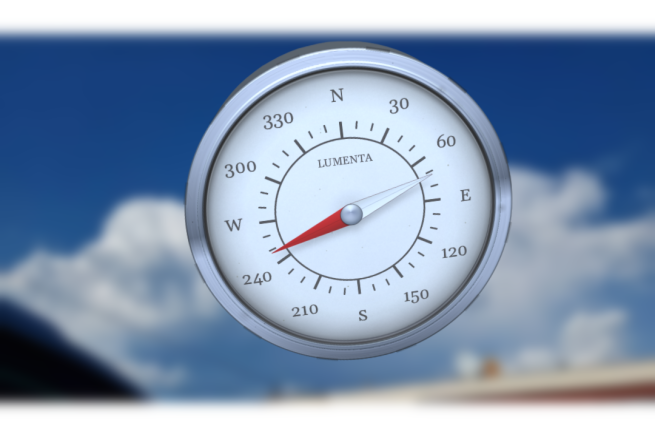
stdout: 250
